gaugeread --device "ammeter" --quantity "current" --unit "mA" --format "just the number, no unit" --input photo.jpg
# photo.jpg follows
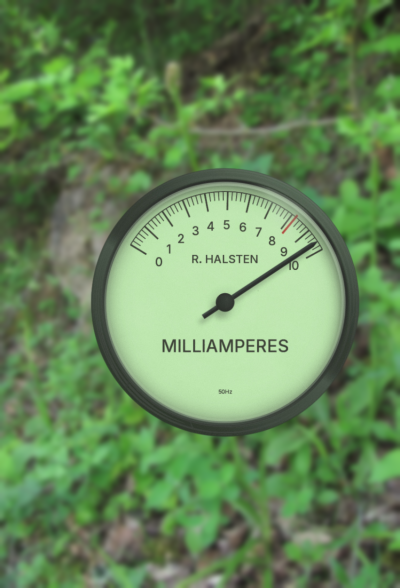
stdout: 9.6
